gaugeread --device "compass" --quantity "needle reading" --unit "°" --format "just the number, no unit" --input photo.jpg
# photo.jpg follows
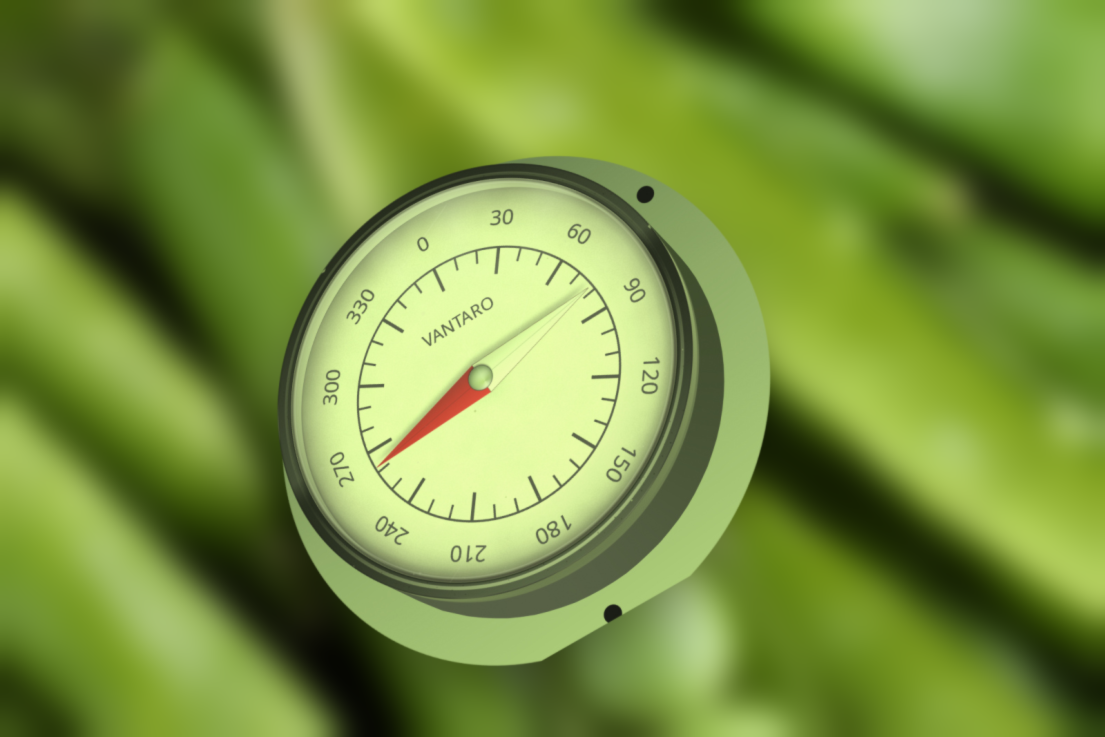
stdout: 260
